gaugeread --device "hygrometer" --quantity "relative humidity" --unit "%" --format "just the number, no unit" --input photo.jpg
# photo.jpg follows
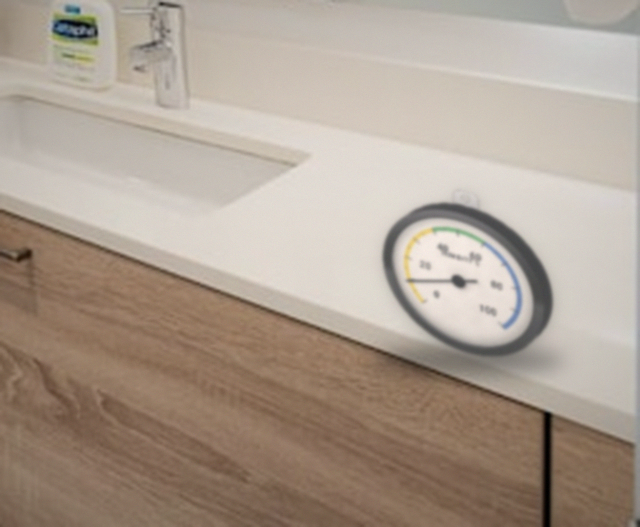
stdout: 10
